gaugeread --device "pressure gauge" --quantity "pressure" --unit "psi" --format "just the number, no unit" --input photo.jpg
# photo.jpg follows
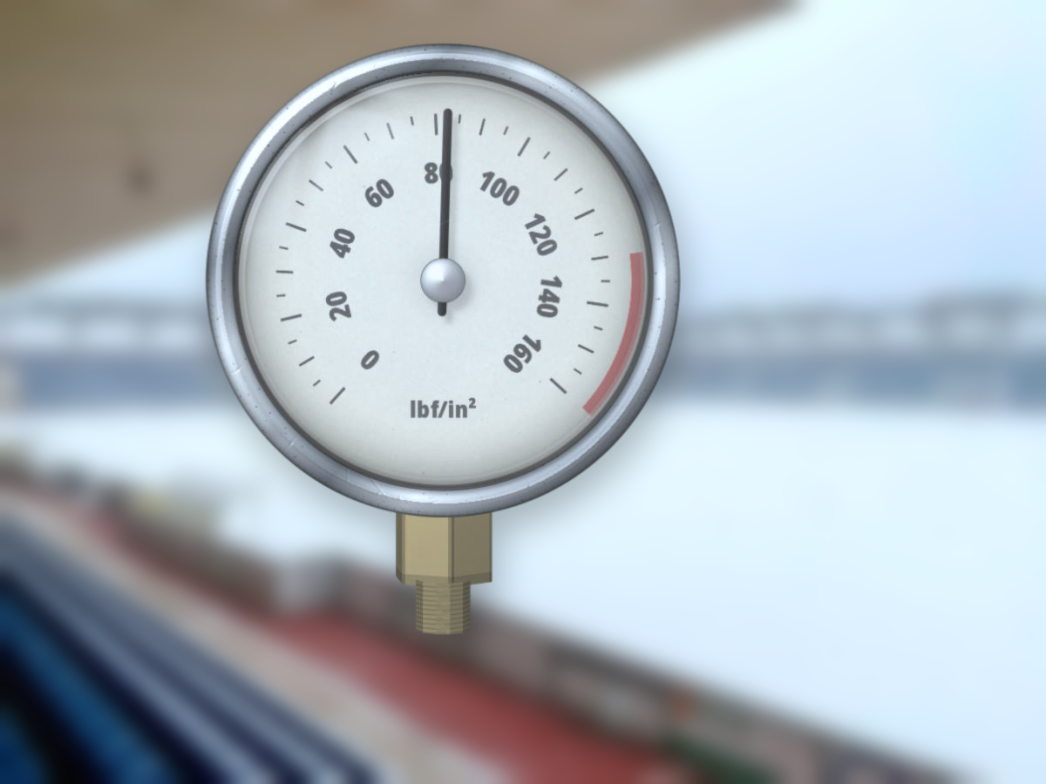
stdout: 82.5
